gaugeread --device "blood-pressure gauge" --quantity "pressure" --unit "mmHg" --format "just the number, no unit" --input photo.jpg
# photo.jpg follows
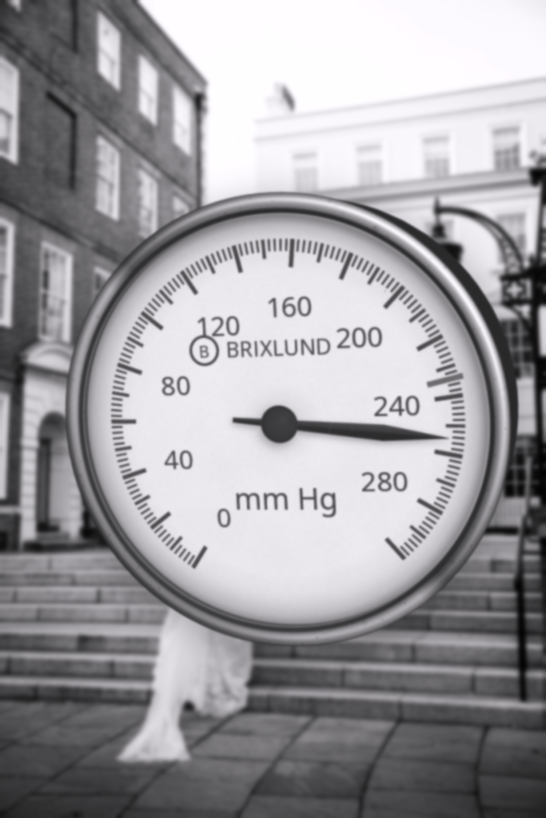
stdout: 254
